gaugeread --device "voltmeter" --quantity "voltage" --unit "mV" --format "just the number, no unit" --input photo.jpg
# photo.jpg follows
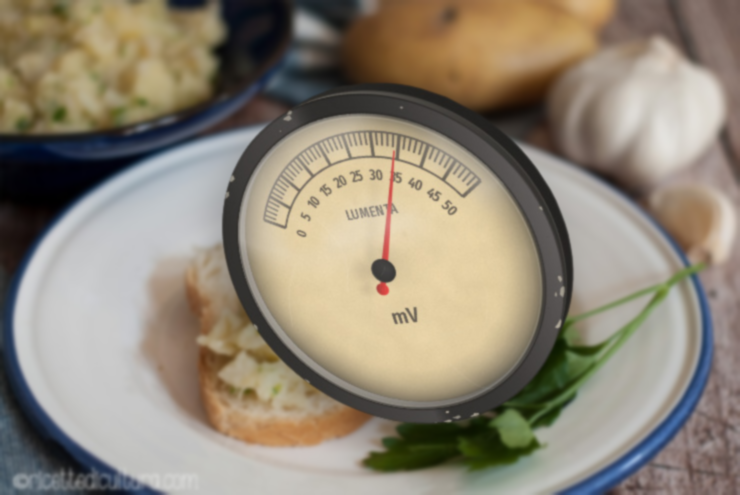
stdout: 35
